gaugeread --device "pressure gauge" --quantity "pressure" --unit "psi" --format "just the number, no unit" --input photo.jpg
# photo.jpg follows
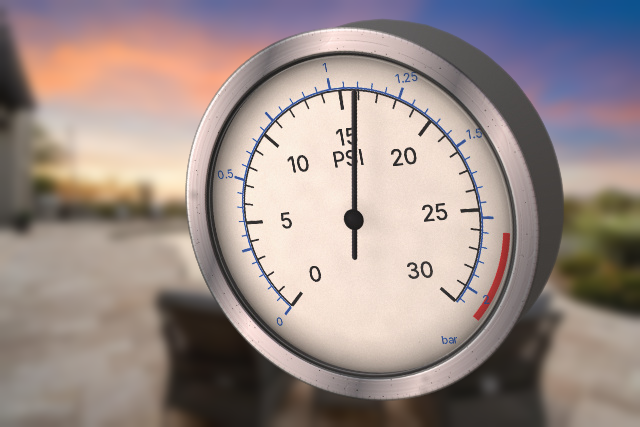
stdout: 16
